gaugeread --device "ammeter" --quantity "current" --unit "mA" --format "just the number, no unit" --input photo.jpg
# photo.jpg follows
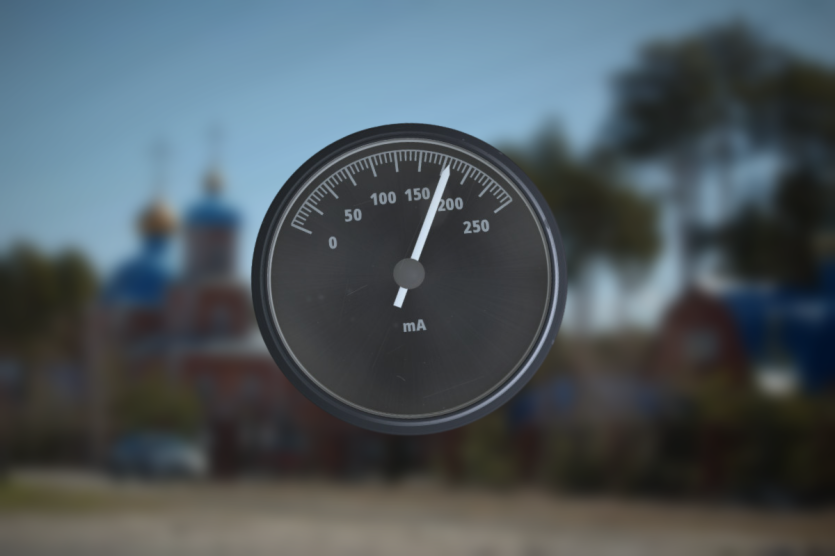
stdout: 180
